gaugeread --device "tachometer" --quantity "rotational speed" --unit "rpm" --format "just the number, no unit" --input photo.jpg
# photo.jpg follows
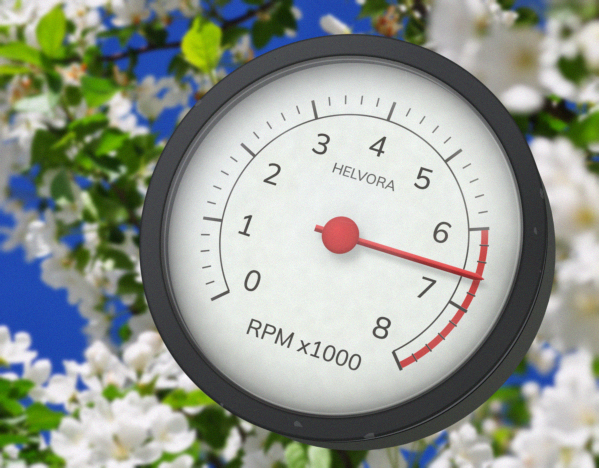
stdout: 6600
